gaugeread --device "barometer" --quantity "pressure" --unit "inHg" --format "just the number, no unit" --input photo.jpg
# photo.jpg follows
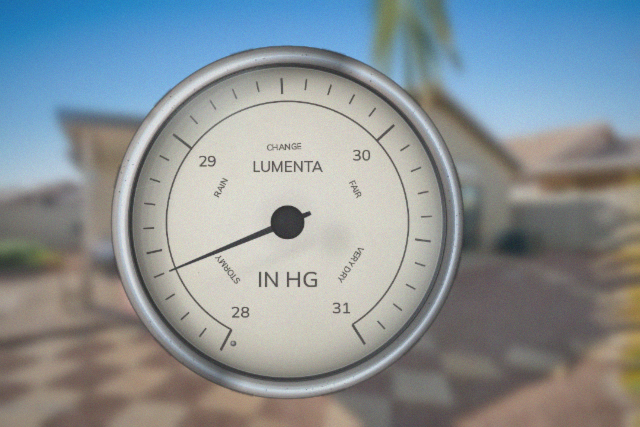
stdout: 28.4
